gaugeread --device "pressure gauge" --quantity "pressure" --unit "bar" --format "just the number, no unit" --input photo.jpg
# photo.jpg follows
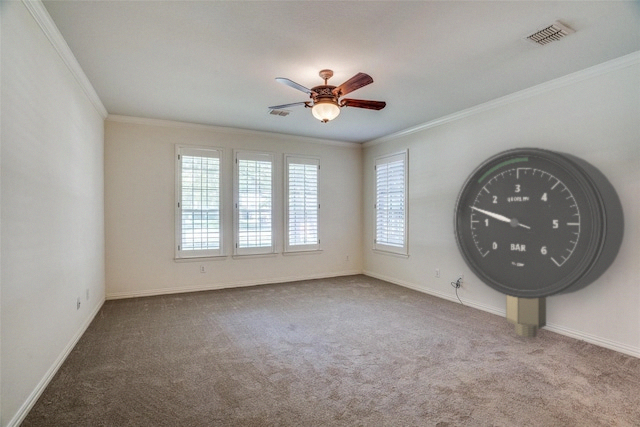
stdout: 1.4
